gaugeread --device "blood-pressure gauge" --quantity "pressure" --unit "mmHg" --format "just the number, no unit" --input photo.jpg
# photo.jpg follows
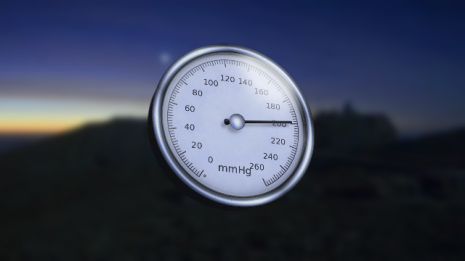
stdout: 200
